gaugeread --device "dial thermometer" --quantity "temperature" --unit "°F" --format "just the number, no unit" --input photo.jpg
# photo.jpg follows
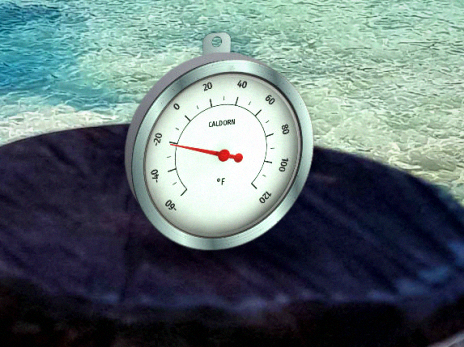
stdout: -20
